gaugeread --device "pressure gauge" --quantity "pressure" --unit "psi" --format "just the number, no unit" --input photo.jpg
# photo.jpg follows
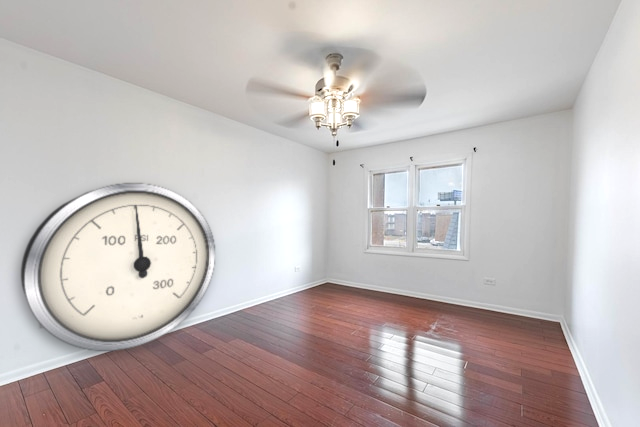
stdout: 140
